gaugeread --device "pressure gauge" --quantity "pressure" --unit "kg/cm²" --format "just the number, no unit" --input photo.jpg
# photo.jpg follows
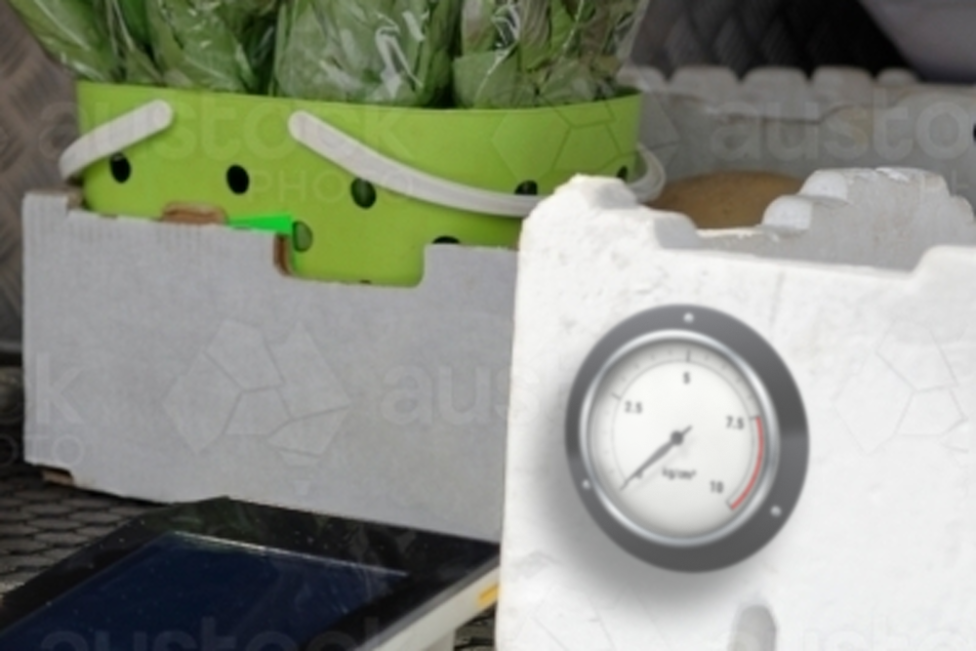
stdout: 0
